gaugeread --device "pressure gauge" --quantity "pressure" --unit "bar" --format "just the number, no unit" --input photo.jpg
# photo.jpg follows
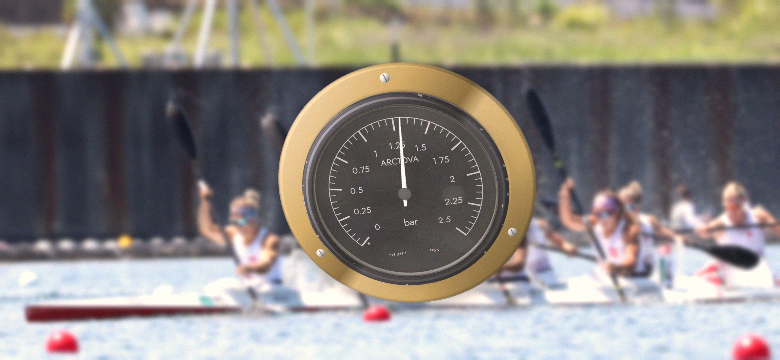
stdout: 1.3
